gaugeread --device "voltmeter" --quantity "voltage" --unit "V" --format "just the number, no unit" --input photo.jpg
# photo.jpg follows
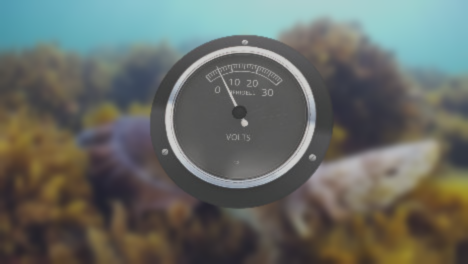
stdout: 5
